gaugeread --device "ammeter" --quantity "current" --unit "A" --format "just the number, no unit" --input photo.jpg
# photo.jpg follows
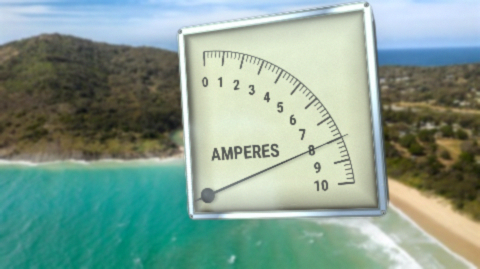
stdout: 8
